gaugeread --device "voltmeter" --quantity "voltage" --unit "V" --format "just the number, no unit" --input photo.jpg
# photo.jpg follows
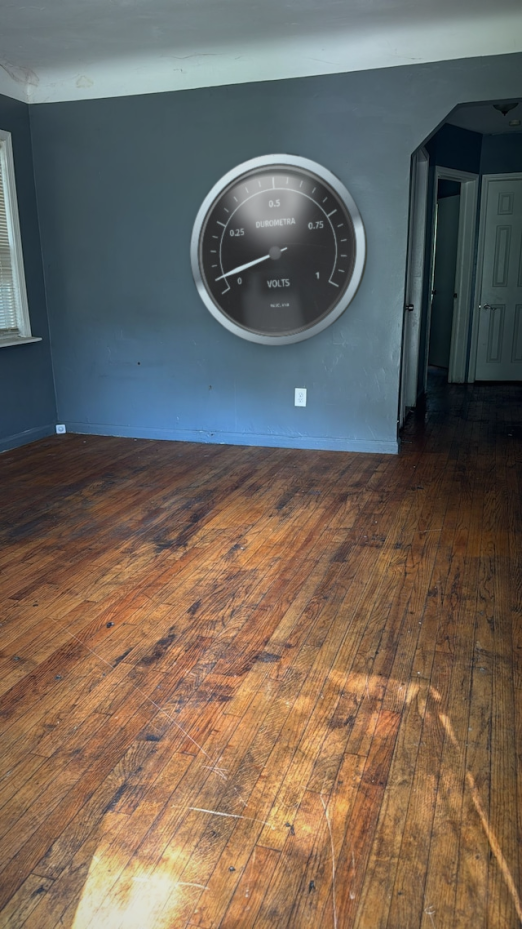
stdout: 0.05
